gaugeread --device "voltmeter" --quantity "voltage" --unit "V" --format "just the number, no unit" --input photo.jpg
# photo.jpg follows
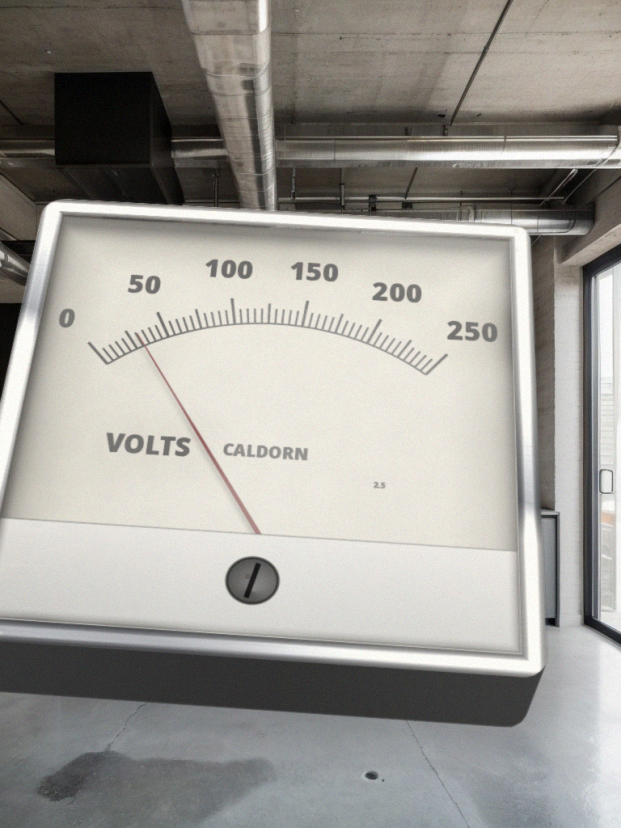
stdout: 30
